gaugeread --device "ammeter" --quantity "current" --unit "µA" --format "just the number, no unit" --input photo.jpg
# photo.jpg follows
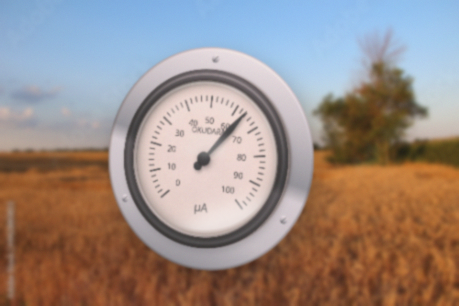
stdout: 64
